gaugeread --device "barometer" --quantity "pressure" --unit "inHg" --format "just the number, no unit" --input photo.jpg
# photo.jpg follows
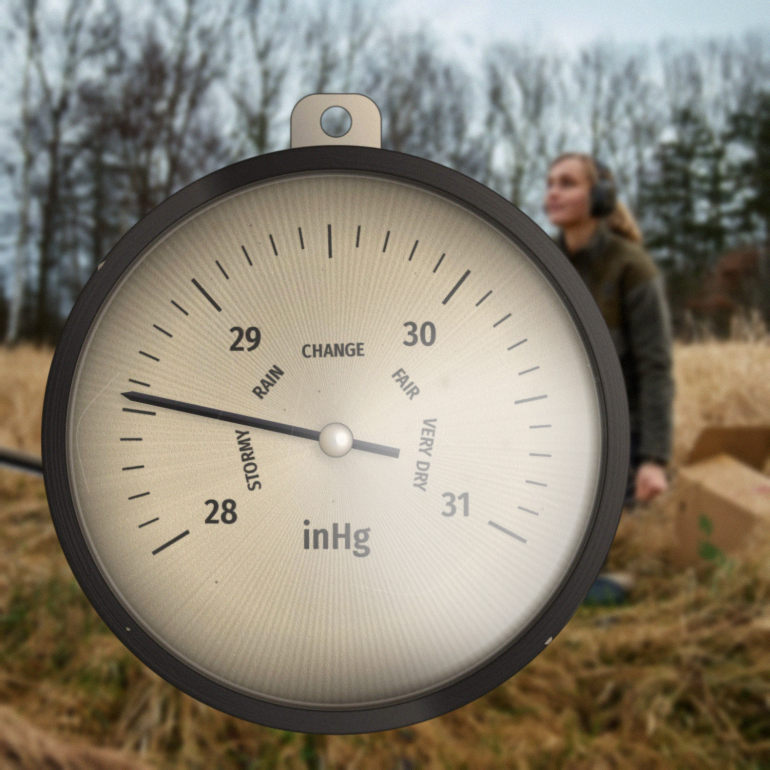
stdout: 28.55
